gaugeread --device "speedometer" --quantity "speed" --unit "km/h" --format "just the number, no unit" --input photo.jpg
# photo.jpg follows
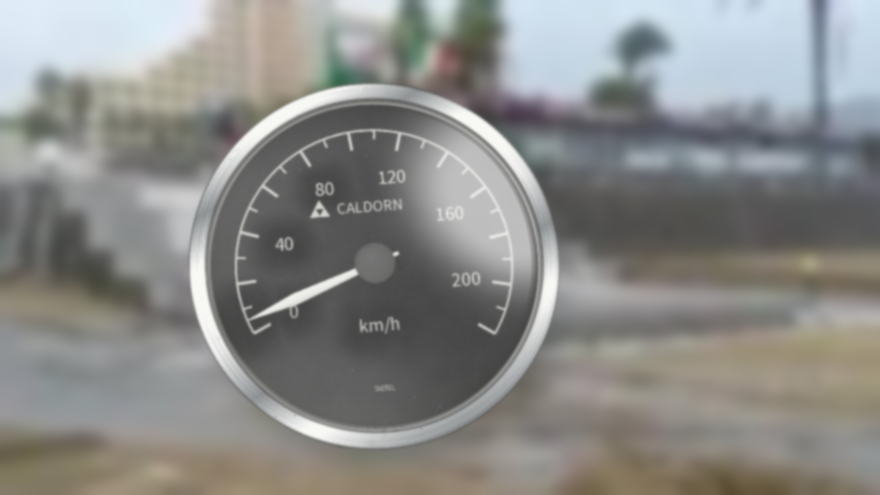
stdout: 5
